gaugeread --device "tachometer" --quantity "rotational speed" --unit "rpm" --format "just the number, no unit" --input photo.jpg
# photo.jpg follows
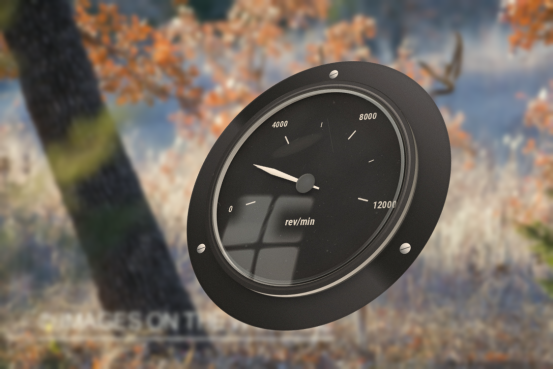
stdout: 2000
